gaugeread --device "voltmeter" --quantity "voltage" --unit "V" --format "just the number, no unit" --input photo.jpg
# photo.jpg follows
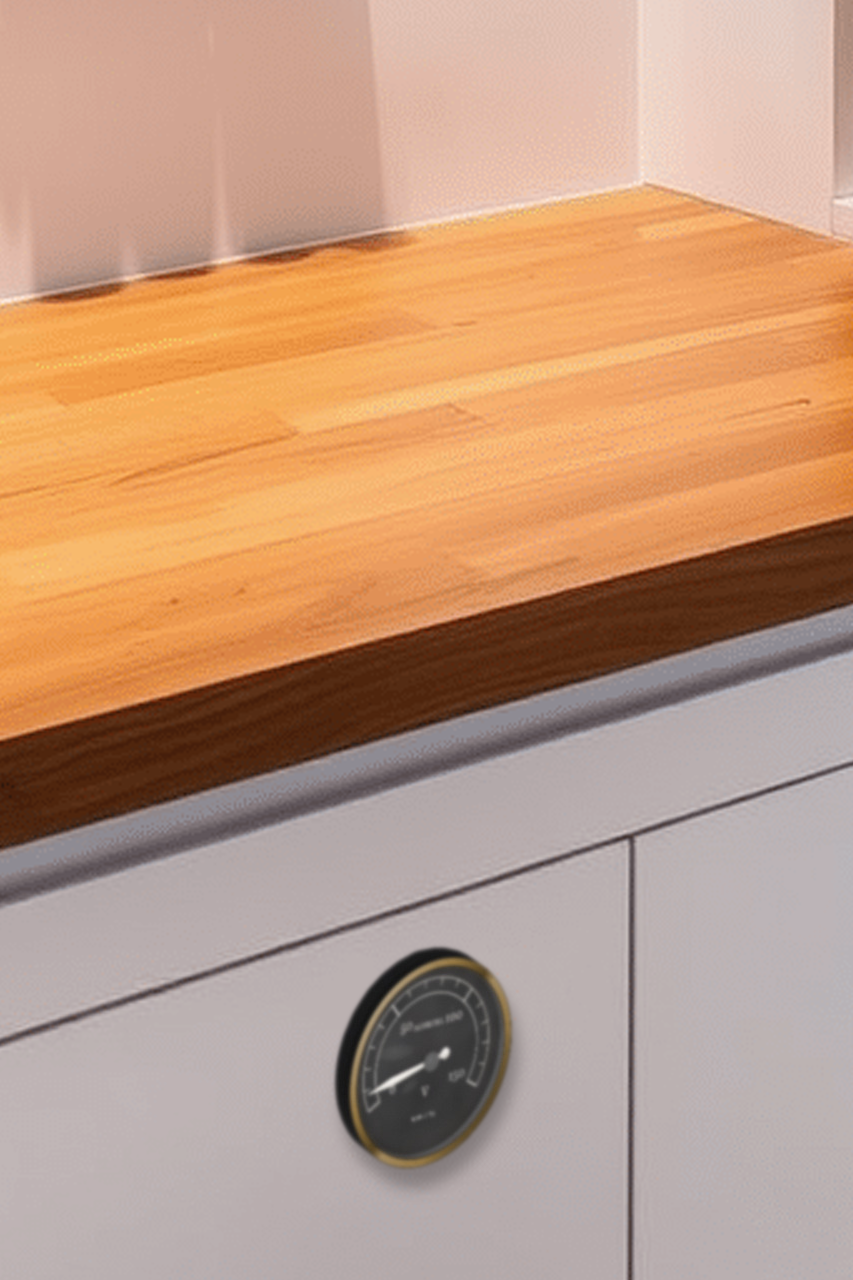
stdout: 10
